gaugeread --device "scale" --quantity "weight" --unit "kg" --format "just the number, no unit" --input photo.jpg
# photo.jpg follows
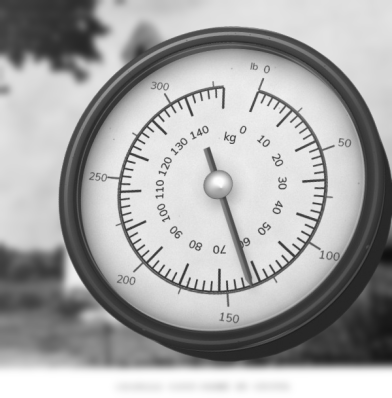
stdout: 62
